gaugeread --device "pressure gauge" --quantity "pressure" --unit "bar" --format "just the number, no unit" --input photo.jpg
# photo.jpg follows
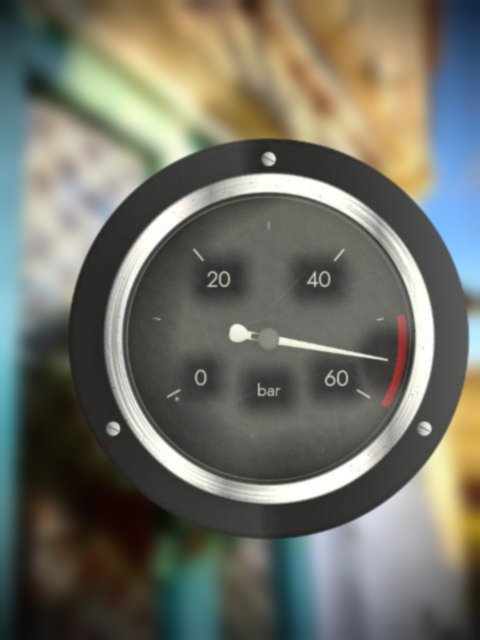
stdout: 55
